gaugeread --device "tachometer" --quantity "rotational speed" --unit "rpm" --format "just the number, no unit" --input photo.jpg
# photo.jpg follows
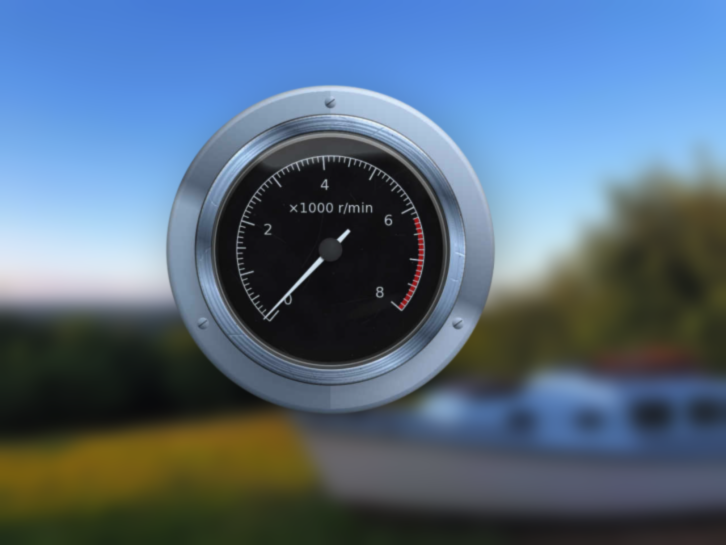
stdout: 100
